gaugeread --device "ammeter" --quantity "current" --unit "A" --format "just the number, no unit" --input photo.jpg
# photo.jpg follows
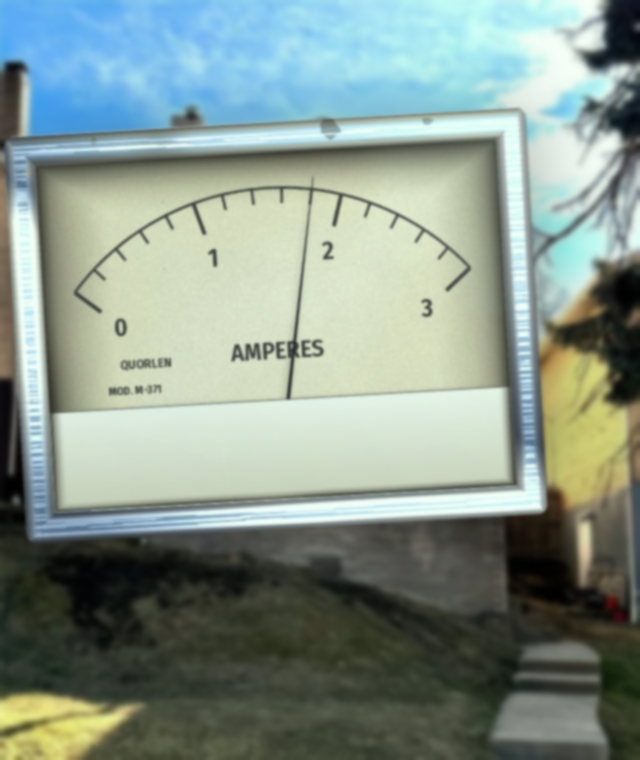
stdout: 1.8
